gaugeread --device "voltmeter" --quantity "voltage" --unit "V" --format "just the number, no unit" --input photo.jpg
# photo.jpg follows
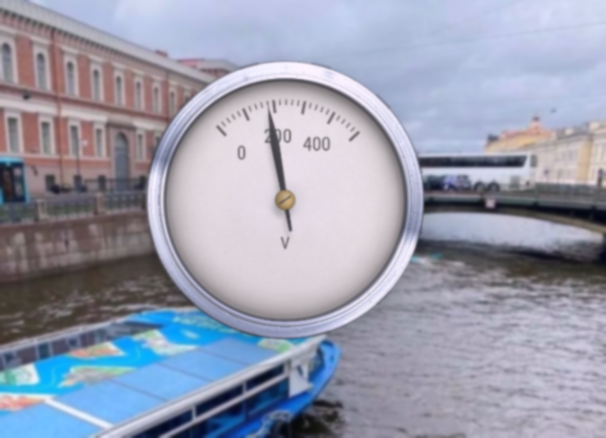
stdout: 180
